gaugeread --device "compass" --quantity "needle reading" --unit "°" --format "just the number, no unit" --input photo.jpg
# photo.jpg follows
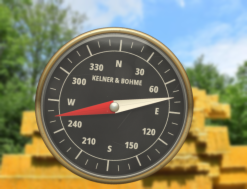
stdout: 255
